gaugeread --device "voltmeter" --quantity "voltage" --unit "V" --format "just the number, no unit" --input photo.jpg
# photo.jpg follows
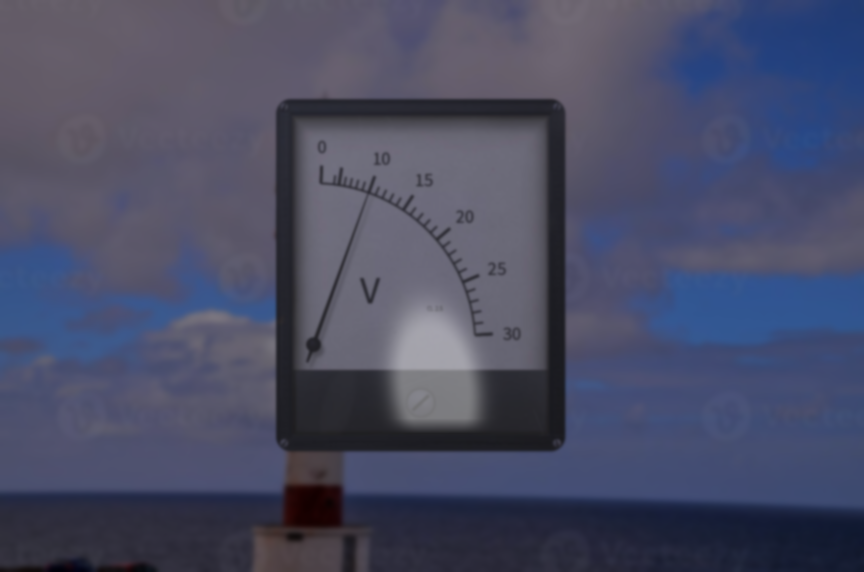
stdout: 10
